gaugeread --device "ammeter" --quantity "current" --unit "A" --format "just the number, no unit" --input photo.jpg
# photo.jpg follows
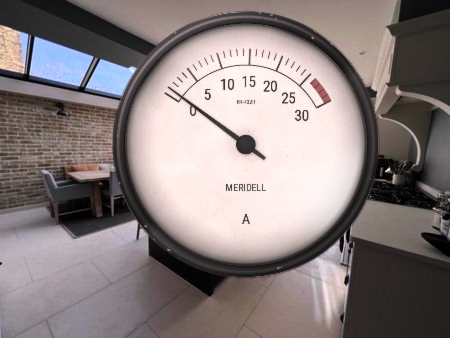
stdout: 1
